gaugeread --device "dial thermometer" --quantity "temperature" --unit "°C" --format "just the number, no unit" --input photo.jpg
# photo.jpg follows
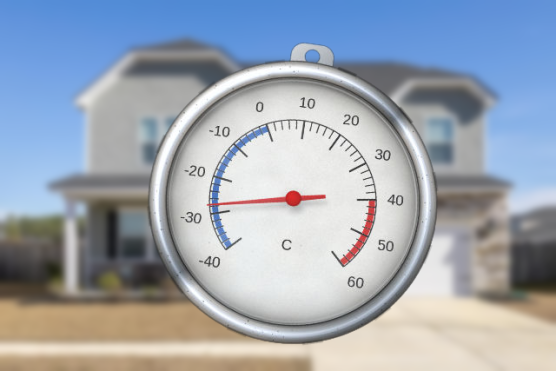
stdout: -28
